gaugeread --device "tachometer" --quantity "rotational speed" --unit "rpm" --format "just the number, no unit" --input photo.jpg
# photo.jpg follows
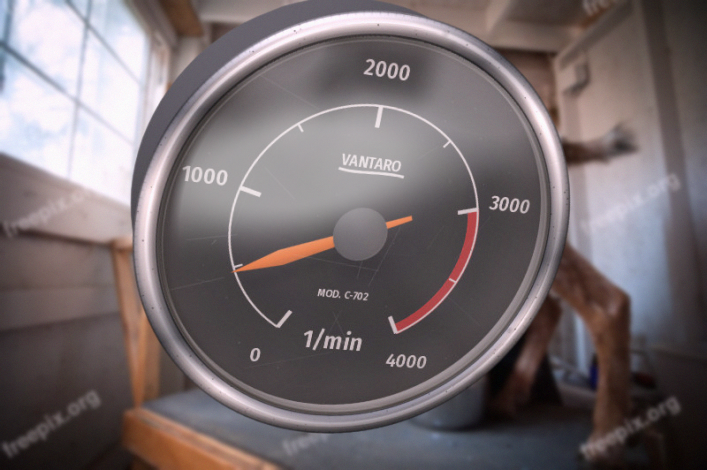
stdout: 500
